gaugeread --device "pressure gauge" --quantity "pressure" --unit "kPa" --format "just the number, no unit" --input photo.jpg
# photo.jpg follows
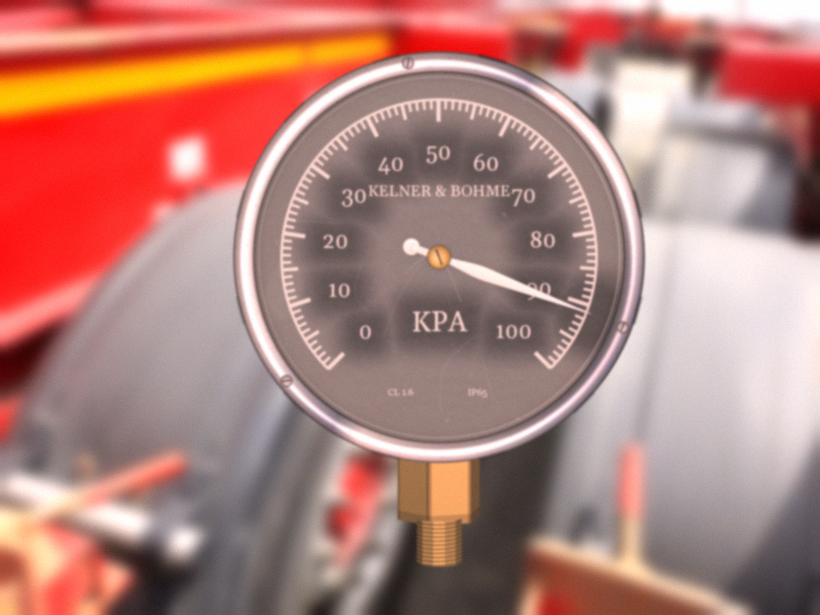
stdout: 91
